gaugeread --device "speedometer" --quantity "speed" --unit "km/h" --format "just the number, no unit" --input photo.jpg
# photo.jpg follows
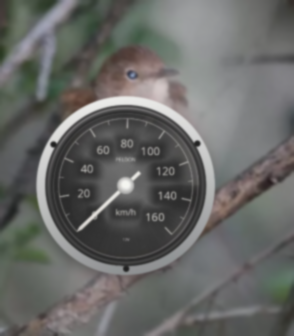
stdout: 0
